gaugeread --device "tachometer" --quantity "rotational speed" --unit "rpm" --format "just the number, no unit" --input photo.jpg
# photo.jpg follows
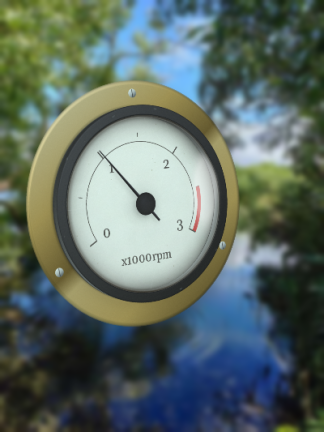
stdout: 1000
